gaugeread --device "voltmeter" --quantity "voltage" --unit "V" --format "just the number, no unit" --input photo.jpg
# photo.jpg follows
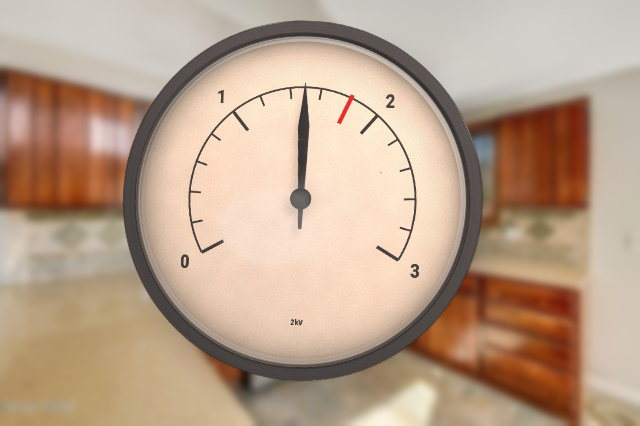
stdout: 1.5
